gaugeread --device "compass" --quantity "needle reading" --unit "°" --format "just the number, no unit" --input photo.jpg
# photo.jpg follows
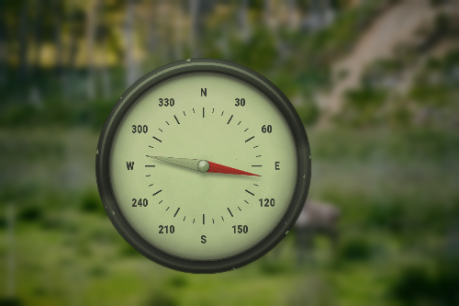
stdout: 100
